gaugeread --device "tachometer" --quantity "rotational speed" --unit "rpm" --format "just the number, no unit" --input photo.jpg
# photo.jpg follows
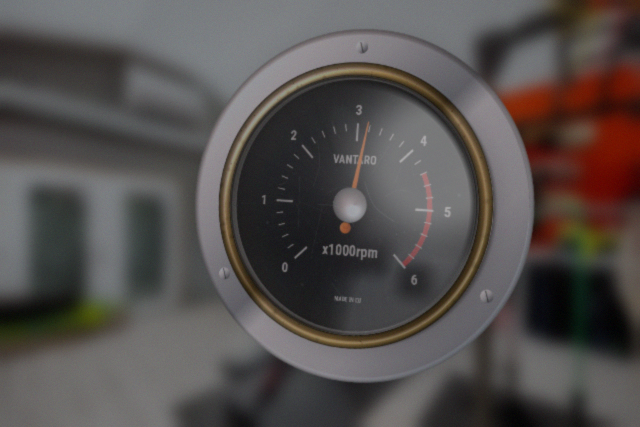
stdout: 3200
